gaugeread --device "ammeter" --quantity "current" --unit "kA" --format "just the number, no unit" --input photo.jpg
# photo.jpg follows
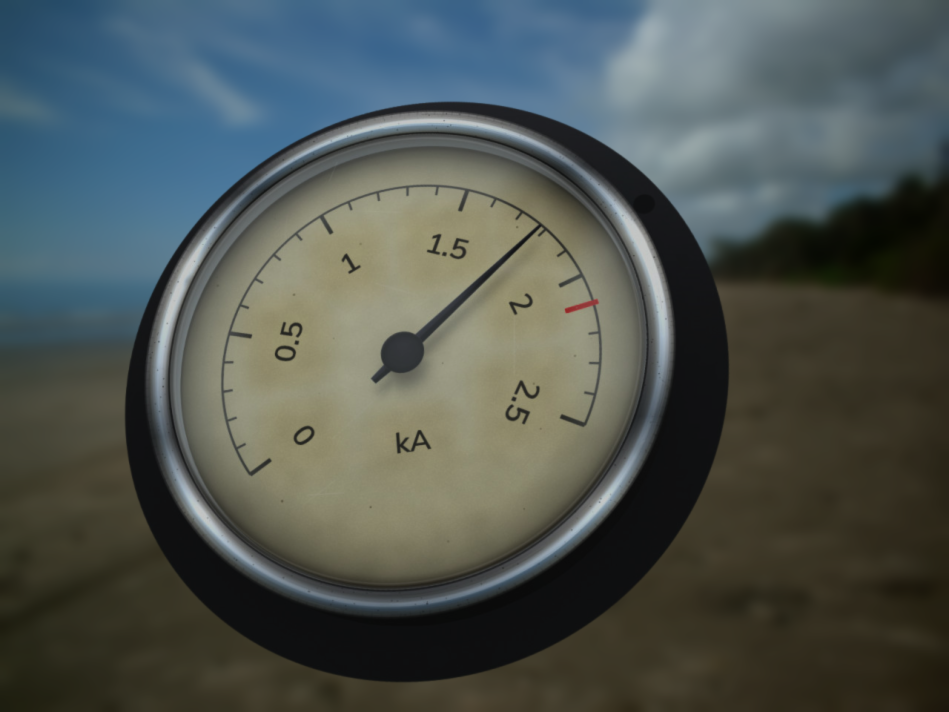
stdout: 1.8
